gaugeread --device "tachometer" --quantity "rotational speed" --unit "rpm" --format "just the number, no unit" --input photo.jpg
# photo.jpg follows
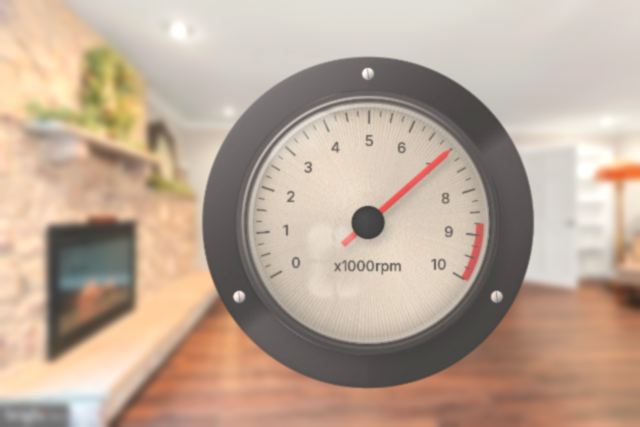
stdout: 7000
